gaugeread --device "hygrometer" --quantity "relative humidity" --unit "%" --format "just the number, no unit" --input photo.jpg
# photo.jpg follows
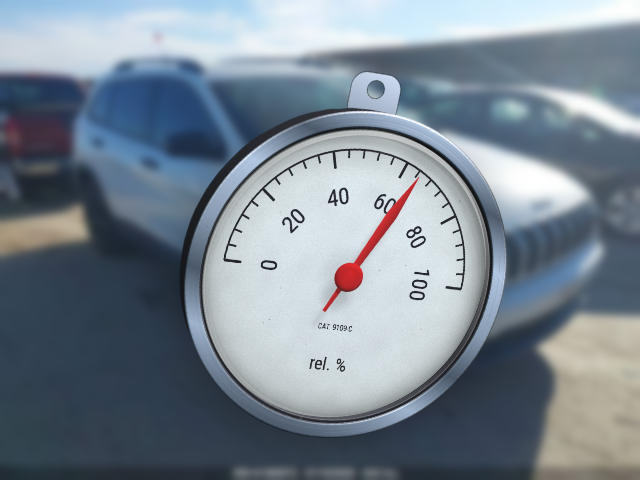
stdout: 64
